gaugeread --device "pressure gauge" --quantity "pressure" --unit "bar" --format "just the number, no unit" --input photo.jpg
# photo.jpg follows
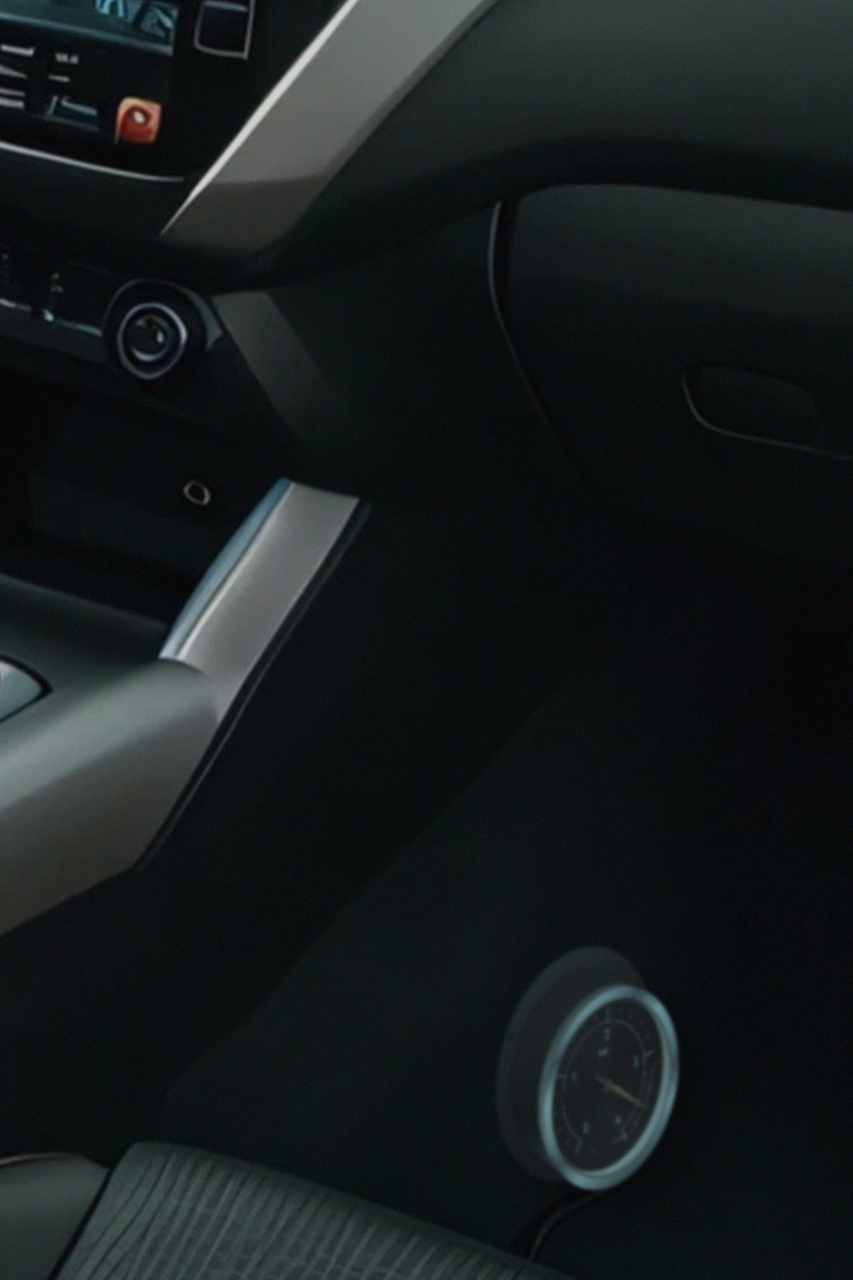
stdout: 3.6
